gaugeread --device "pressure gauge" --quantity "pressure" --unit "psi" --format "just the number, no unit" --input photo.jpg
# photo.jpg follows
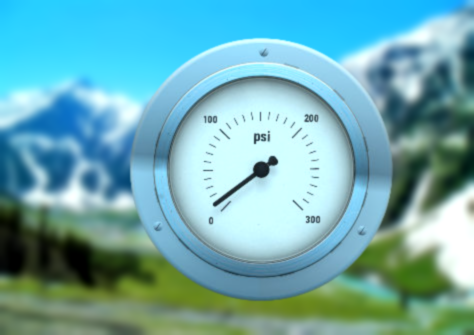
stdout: 10
